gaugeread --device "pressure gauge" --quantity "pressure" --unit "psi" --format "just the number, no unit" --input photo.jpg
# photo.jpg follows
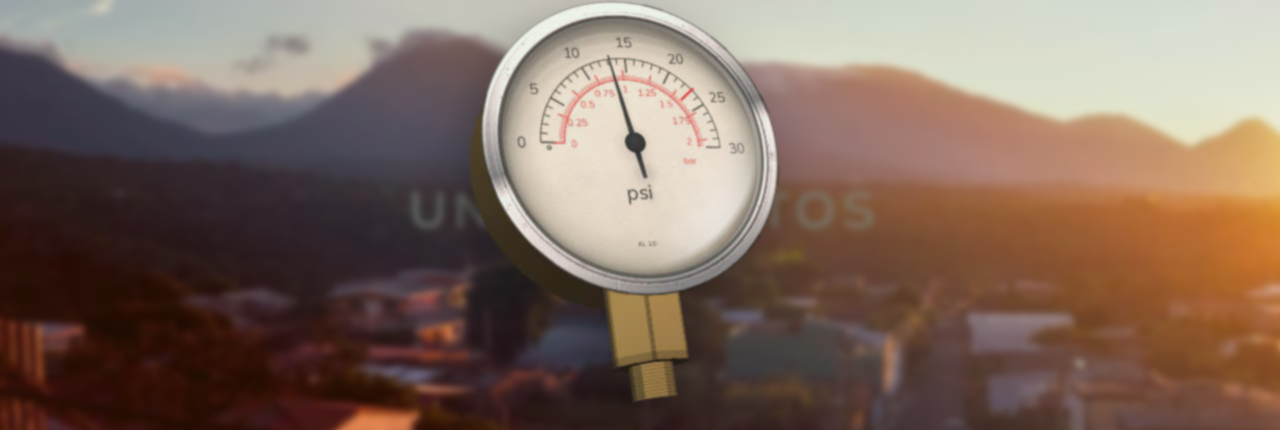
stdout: 13
